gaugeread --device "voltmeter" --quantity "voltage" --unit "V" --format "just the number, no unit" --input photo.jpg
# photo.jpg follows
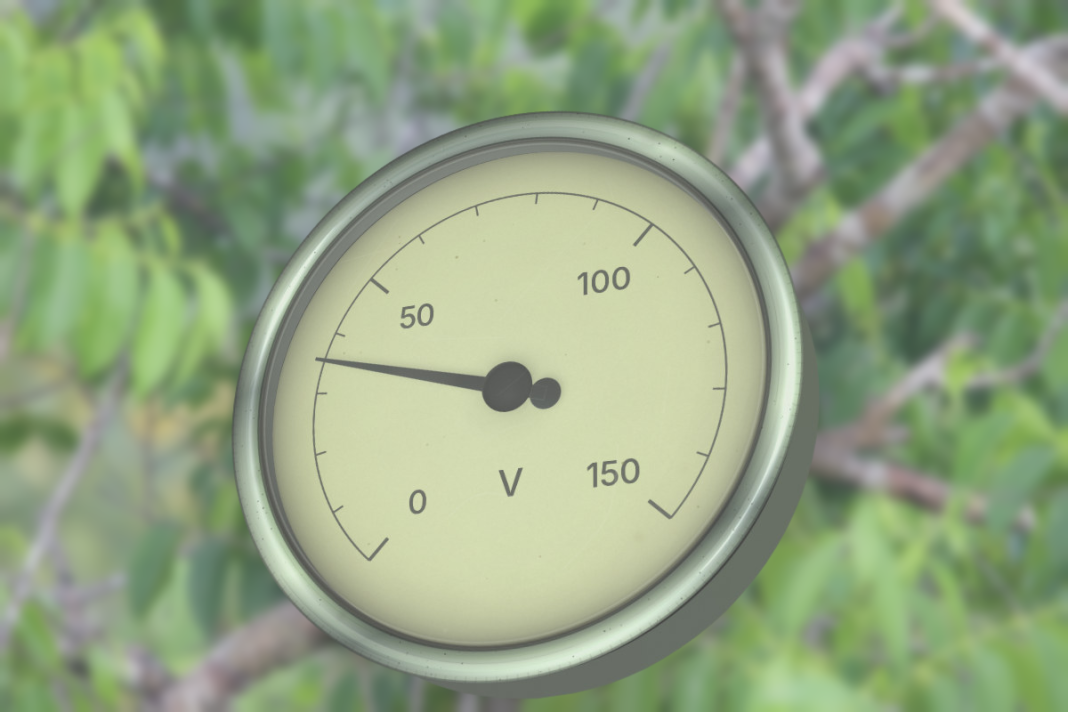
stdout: 35
